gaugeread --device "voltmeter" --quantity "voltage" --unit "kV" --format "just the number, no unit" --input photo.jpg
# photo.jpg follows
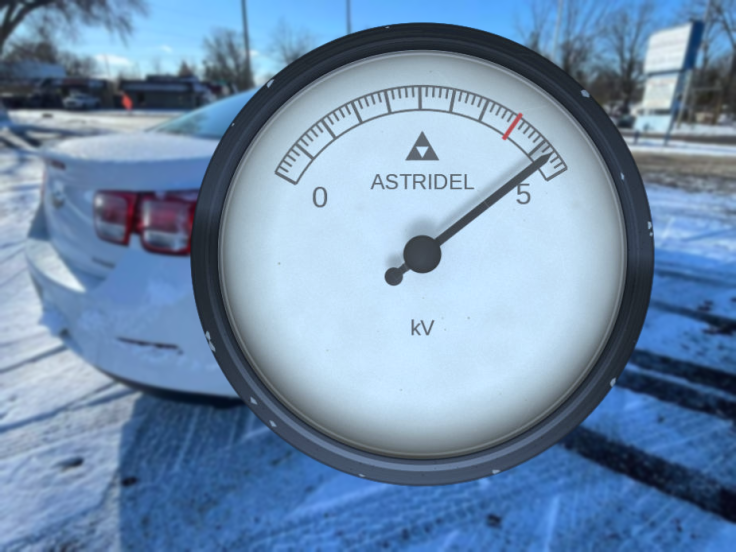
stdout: 4.7
